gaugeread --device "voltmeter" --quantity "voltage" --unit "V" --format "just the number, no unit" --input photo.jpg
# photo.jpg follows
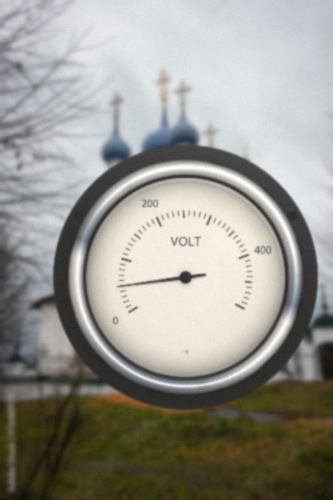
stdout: 50
